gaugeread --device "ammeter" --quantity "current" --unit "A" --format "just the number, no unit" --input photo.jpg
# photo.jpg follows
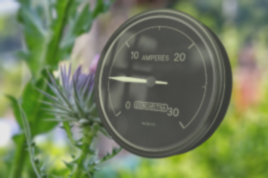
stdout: 5
